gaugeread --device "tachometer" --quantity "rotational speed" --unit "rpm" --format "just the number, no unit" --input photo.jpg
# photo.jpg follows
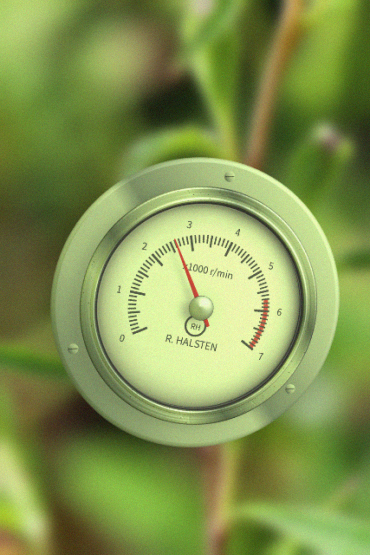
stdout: 2600
